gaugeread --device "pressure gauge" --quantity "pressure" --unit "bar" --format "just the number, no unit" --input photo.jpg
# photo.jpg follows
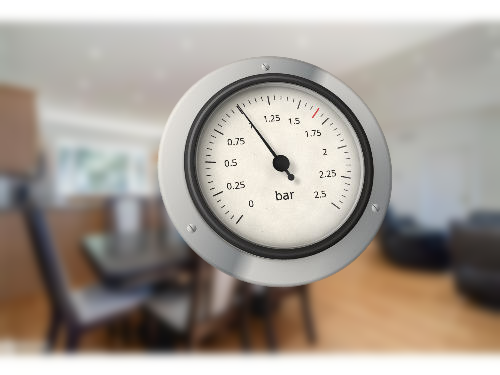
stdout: 1
